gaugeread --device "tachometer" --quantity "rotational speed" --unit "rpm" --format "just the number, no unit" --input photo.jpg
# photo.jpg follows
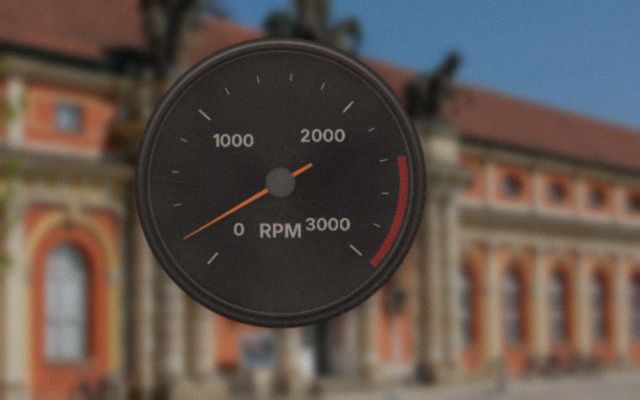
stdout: 200
